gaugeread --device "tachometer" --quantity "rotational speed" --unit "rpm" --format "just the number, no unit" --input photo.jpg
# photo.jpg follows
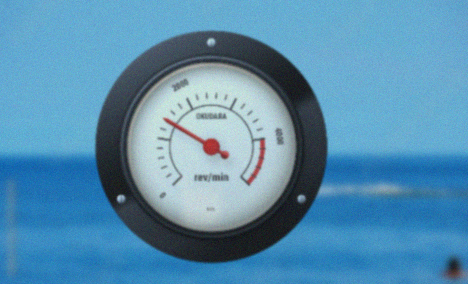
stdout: 1400
